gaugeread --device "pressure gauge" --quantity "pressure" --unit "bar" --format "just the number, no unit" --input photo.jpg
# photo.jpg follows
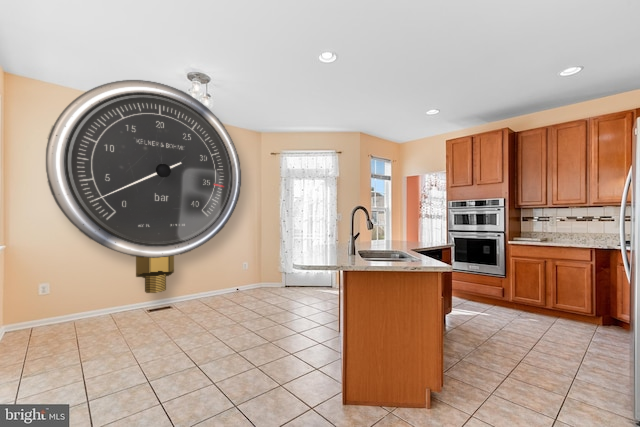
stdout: 2.5
